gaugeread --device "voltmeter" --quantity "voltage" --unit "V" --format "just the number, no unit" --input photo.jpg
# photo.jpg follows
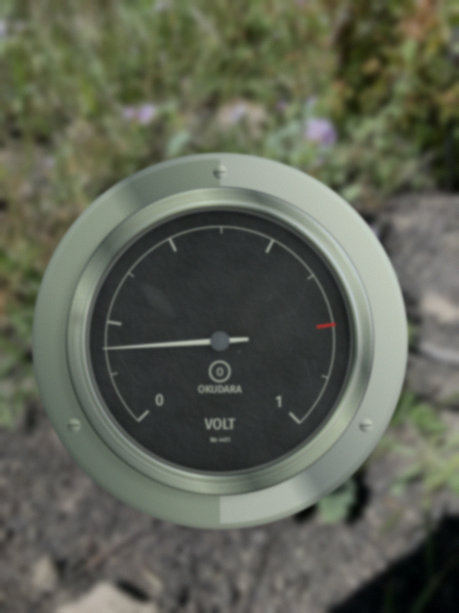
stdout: 0.15
